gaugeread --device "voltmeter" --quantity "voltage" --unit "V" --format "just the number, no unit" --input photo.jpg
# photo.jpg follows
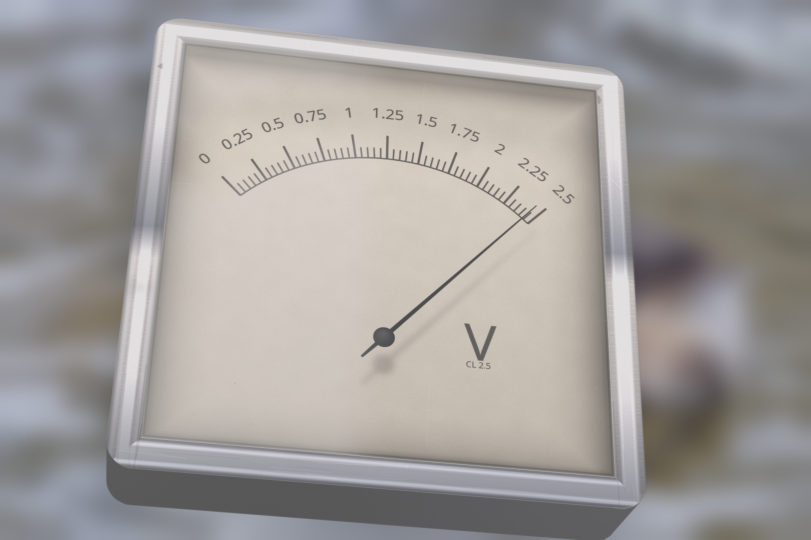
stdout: 2.45
